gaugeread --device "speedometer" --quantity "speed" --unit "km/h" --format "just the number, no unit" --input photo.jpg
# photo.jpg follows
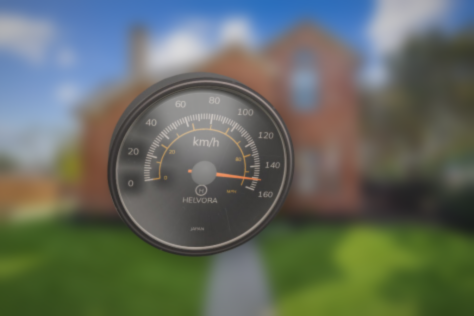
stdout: 150
